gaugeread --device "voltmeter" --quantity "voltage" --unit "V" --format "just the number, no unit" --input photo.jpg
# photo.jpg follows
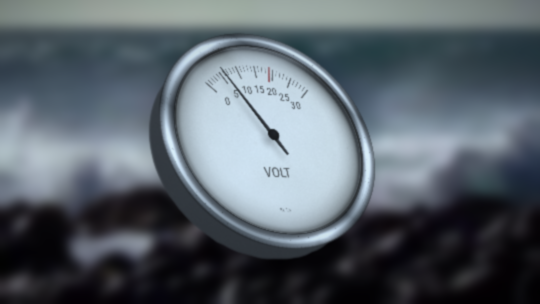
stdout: 5
